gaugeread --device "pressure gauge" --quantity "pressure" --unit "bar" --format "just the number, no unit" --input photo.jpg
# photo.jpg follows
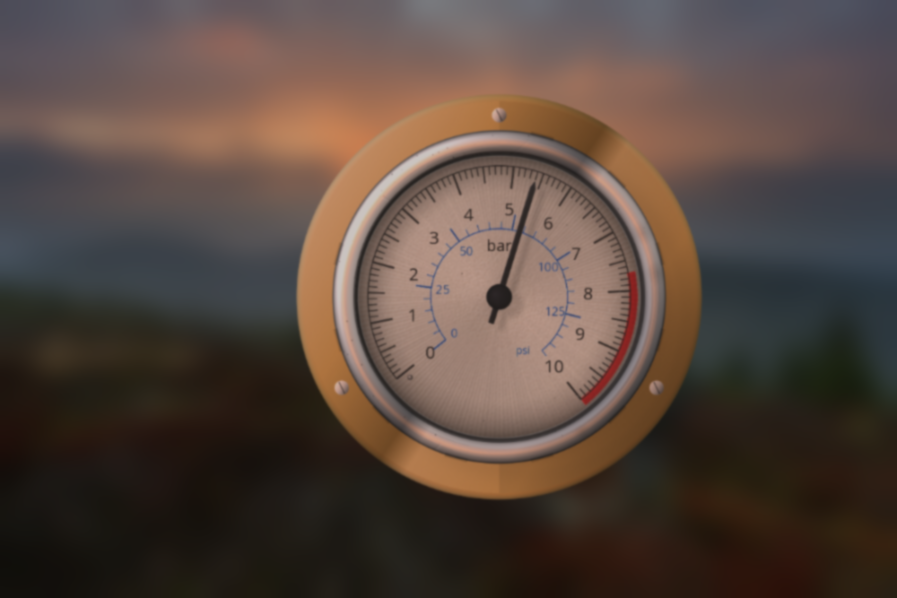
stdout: 5.4
